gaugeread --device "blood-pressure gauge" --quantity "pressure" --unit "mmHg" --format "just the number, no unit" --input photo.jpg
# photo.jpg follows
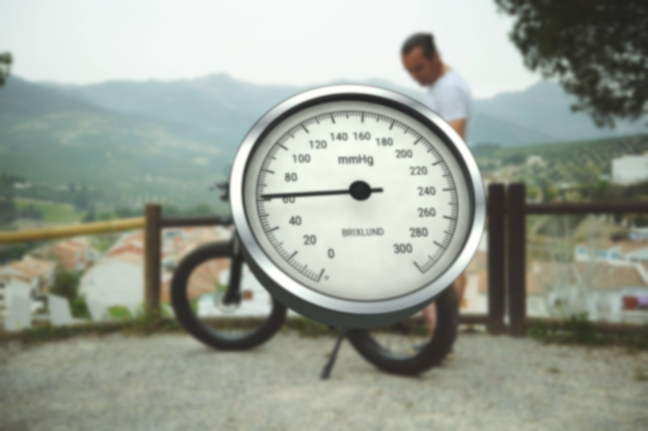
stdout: 60
